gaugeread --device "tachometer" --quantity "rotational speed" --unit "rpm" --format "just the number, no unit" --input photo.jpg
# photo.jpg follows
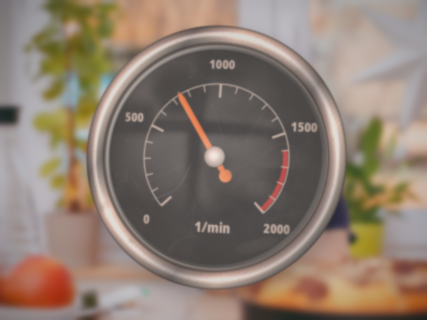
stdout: 750
